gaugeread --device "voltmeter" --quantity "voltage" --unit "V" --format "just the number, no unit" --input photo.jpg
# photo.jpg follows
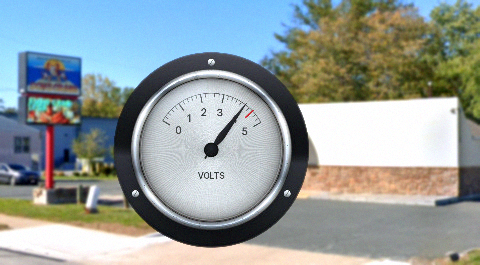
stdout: 4
